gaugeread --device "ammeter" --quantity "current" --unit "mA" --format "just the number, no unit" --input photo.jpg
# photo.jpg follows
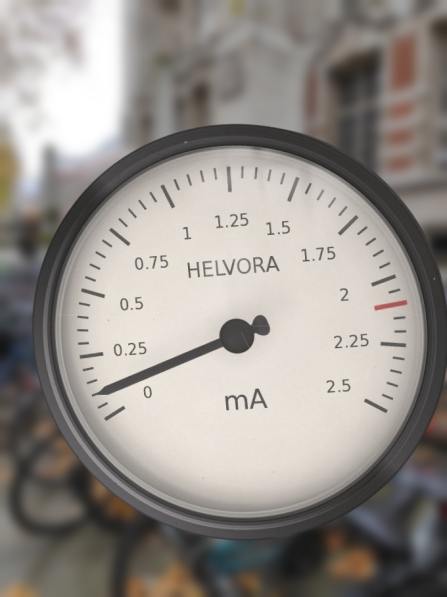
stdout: 0.1
